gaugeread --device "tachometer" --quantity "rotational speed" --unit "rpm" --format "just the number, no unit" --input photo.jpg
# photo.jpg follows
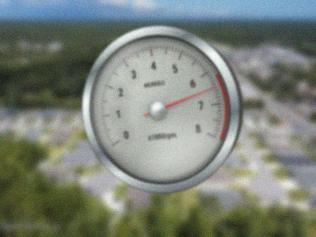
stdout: 6500
